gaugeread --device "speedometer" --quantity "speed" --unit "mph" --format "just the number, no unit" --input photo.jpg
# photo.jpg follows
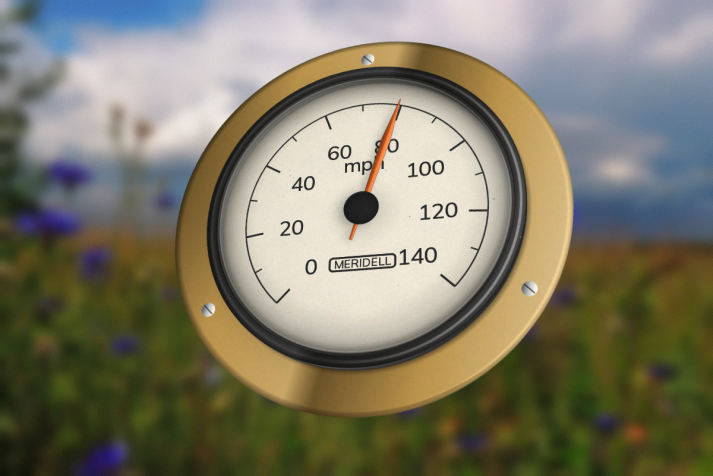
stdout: 80
